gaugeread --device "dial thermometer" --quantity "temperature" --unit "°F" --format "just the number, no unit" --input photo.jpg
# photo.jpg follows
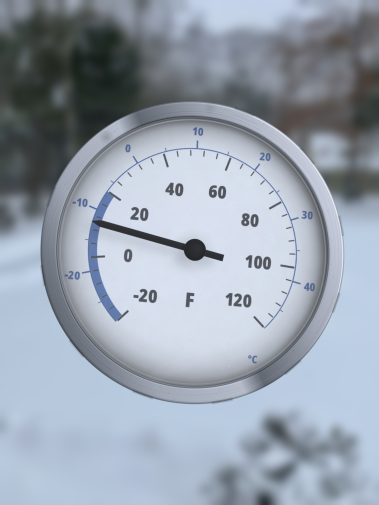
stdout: 10
